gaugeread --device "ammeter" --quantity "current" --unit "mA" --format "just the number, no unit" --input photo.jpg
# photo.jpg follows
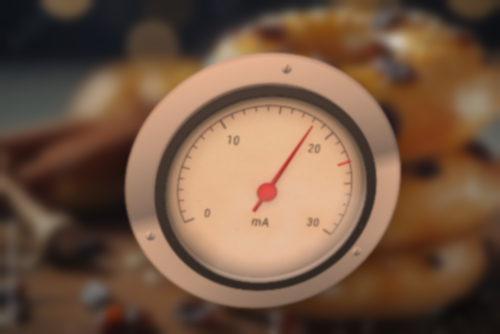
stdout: 18
